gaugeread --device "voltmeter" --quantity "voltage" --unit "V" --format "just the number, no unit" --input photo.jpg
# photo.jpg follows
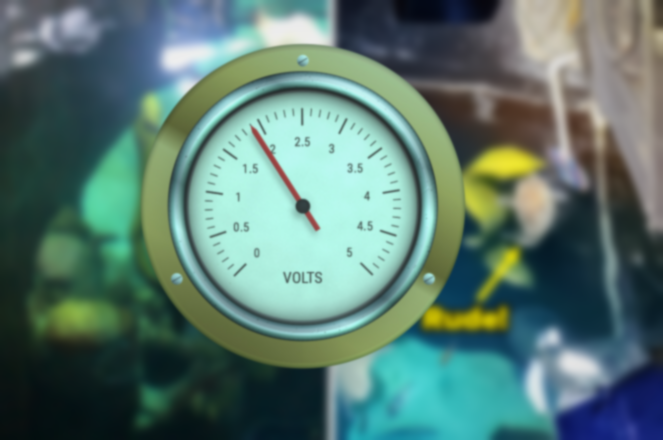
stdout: 1.9
